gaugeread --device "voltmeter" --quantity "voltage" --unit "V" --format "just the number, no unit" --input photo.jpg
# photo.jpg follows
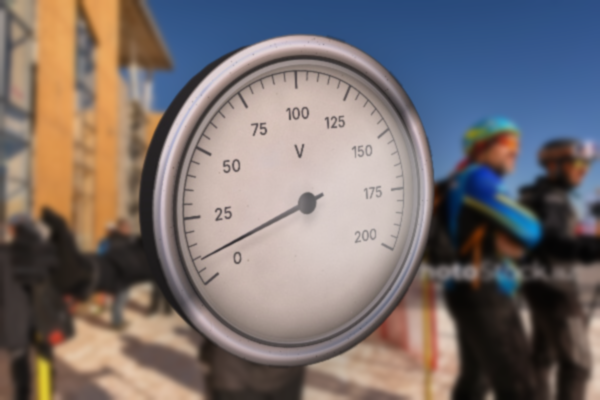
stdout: 10
